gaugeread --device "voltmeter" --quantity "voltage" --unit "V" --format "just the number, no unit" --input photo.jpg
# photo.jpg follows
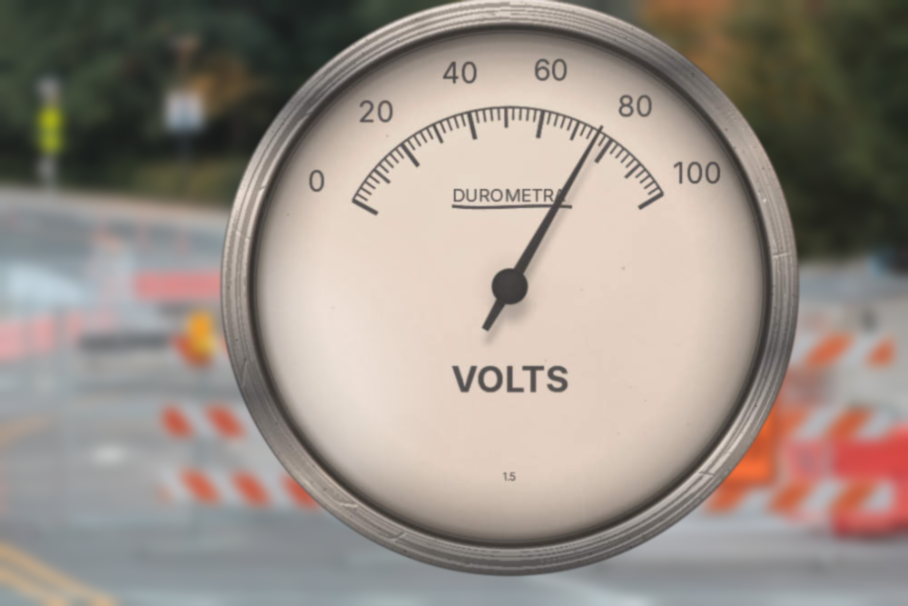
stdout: 76
